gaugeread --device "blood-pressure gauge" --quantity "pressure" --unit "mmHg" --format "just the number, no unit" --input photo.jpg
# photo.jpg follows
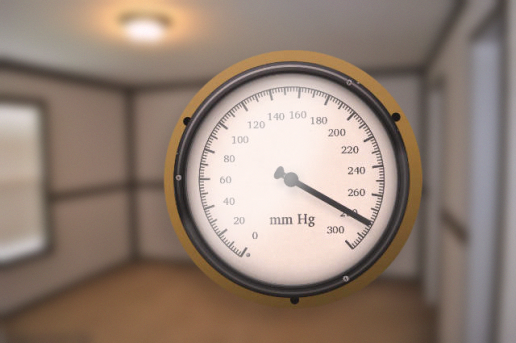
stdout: 280
